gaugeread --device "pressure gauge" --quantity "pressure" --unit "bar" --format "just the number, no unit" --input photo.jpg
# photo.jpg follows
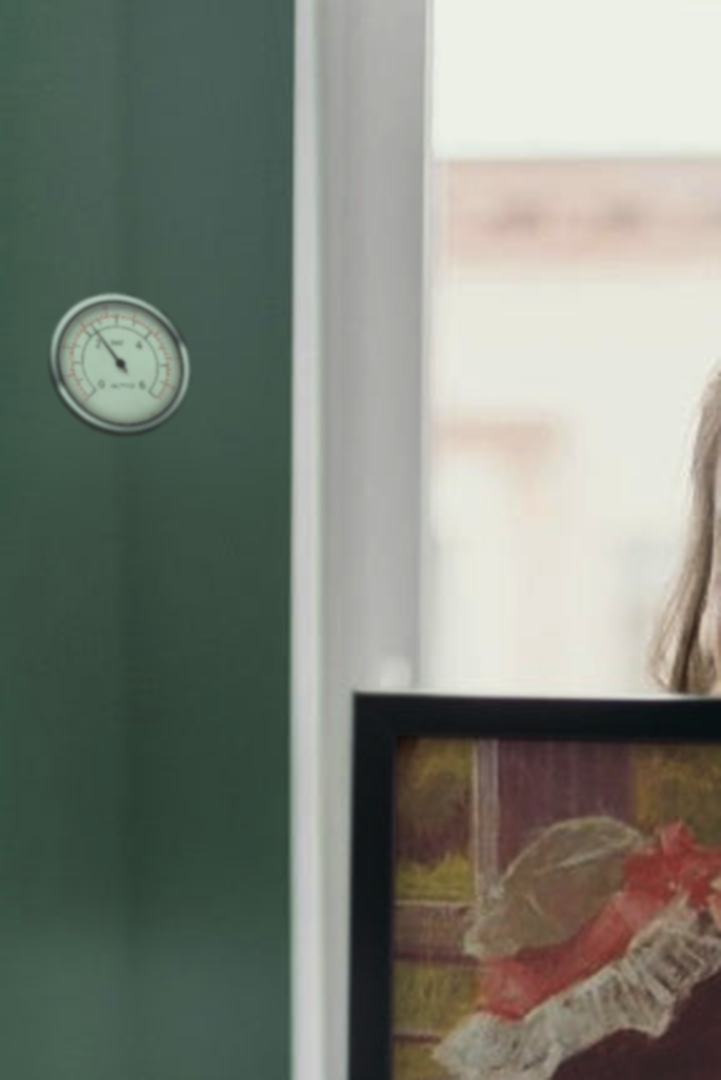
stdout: 2.25
